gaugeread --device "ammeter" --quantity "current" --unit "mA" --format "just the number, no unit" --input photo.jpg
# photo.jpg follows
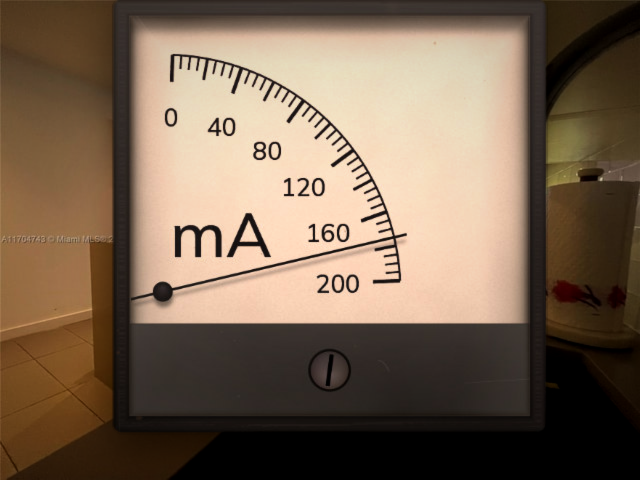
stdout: 175
